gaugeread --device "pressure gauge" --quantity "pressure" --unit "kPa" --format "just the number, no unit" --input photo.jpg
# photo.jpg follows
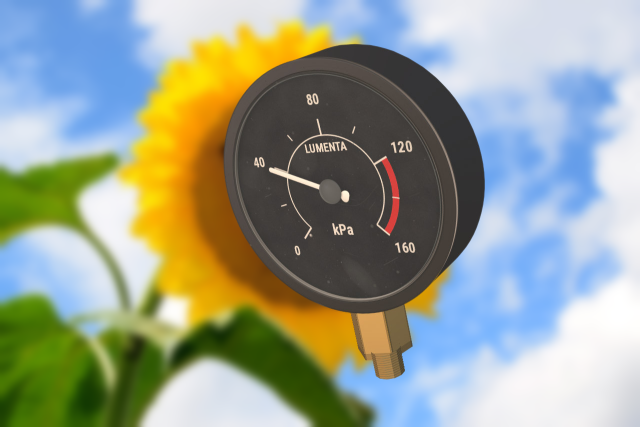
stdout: 40
